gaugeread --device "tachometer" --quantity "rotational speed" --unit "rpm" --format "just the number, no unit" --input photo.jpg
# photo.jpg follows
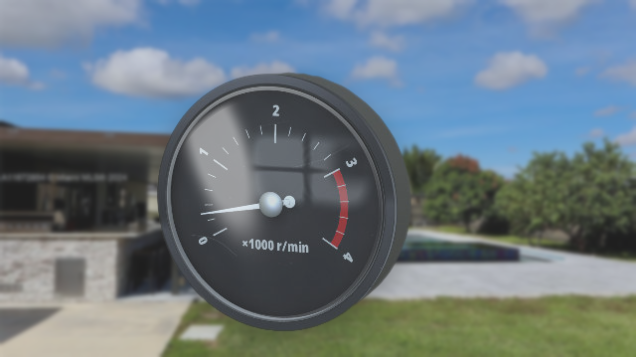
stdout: 300
